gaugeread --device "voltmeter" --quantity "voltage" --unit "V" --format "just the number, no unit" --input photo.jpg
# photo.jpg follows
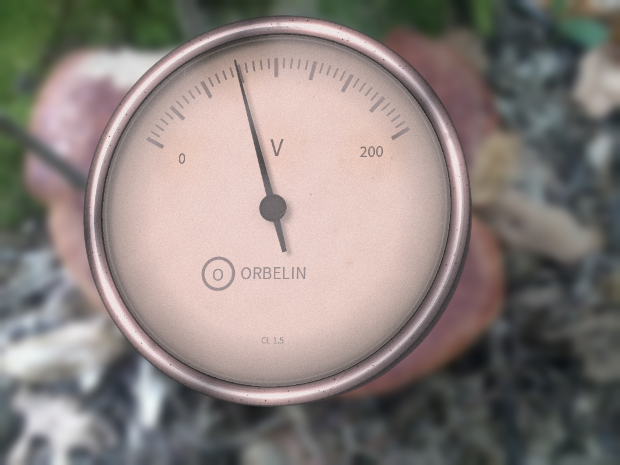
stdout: 75
